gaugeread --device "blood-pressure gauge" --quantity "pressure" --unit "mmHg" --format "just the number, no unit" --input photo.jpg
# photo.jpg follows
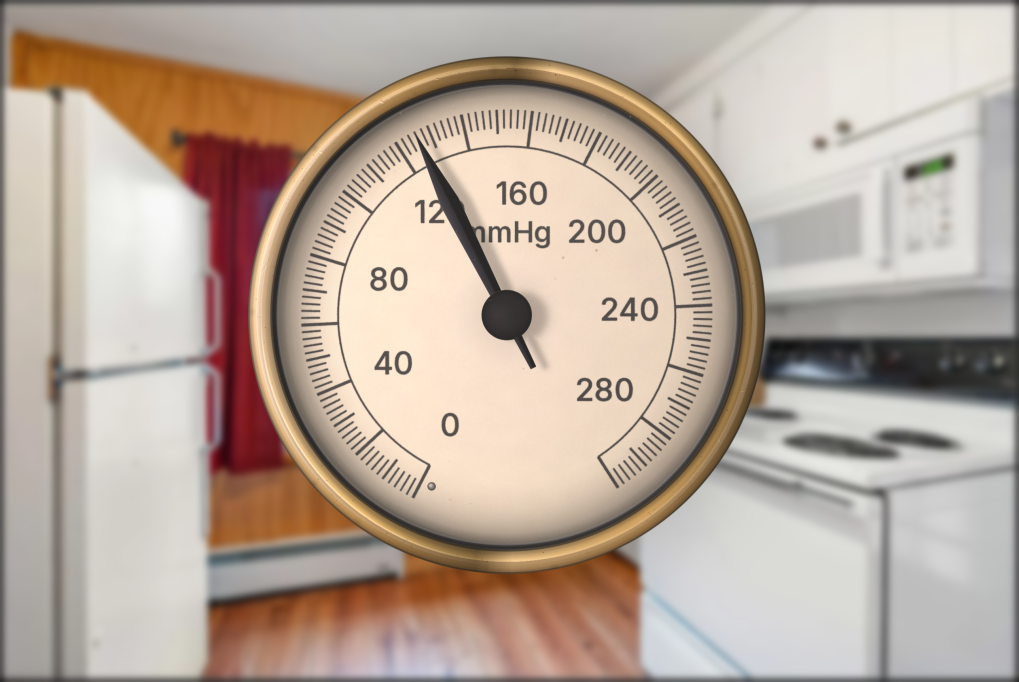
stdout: 126
